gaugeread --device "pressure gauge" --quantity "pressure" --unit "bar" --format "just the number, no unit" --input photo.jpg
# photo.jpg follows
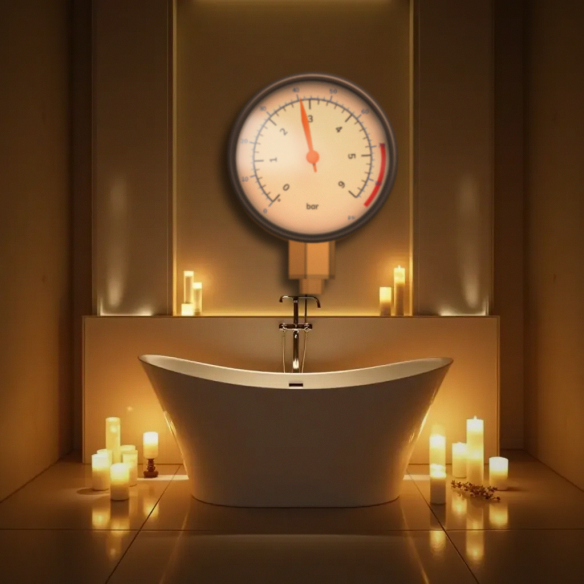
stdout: 2.8
